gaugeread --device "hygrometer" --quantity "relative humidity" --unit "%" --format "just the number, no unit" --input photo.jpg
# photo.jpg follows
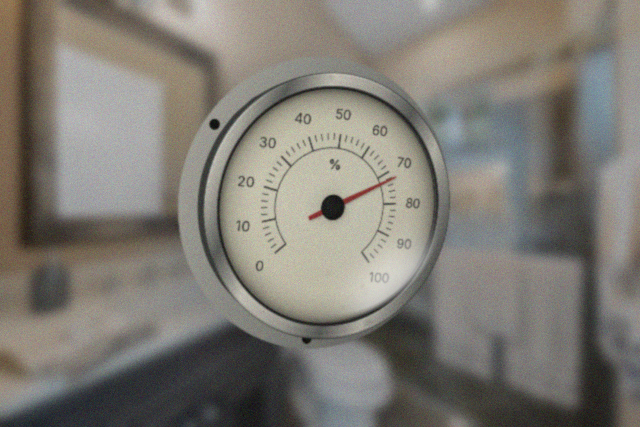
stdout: 72
